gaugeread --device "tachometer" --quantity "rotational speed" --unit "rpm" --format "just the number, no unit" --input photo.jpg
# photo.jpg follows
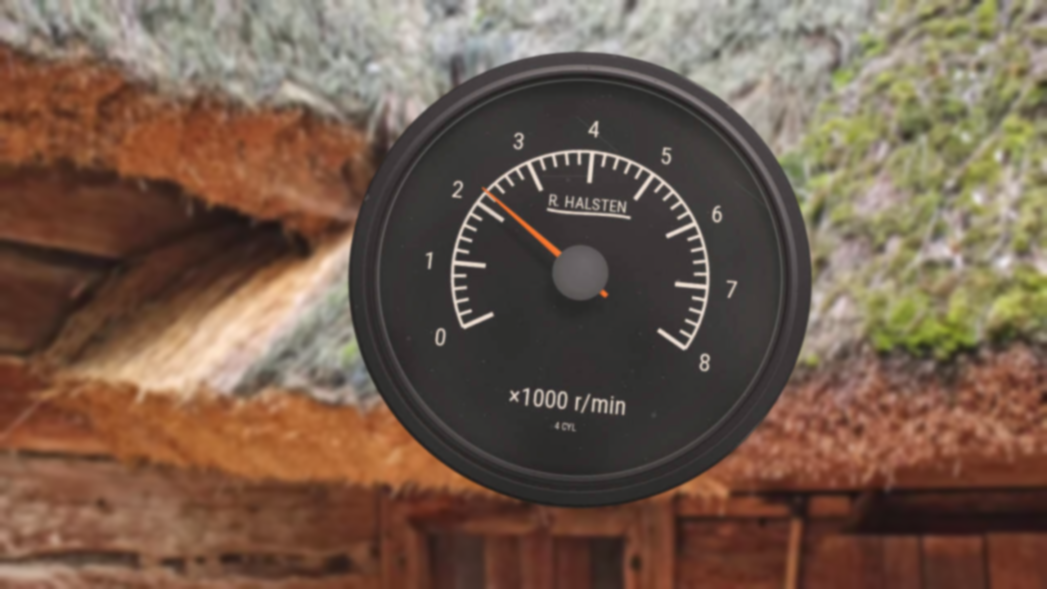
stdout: 2200
